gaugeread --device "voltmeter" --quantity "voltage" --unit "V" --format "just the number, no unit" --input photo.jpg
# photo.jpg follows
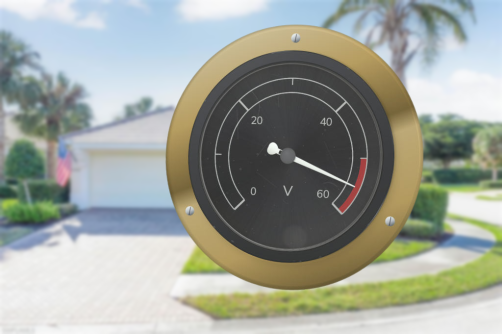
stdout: 55
